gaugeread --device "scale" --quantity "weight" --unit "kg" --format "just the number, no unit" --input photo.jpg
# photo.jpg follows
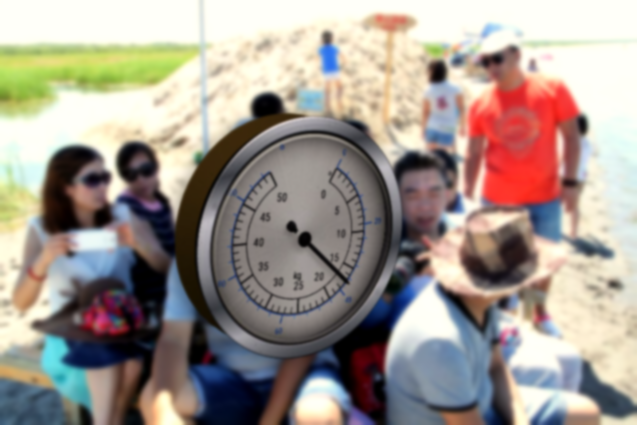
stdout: 17
